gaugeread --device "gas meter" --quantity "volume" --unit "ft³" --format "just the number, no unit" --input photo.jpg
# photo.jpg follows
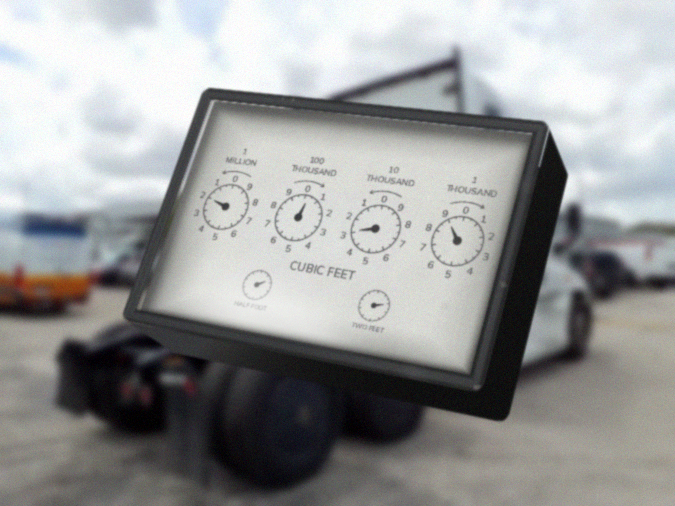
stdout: 202900
